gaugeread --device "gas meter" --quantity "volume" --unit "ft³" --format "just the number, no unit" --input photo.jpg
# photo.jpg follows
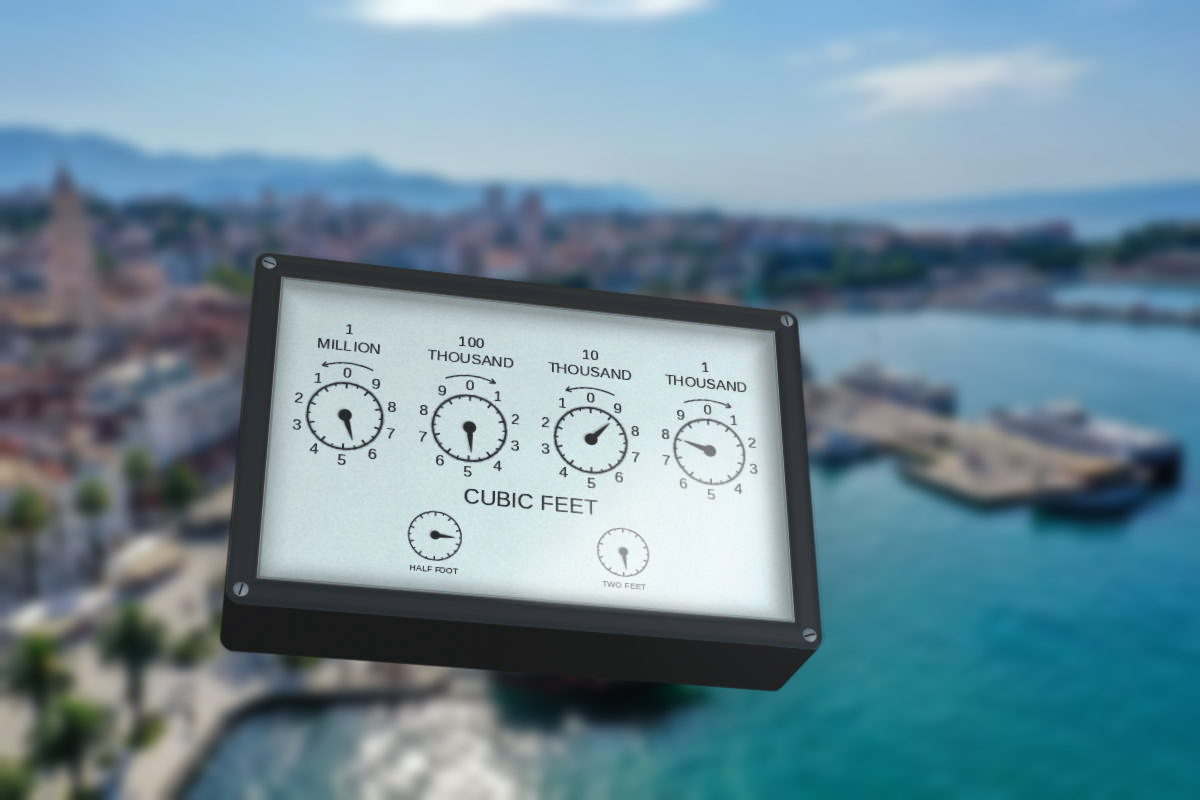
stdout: 548800
